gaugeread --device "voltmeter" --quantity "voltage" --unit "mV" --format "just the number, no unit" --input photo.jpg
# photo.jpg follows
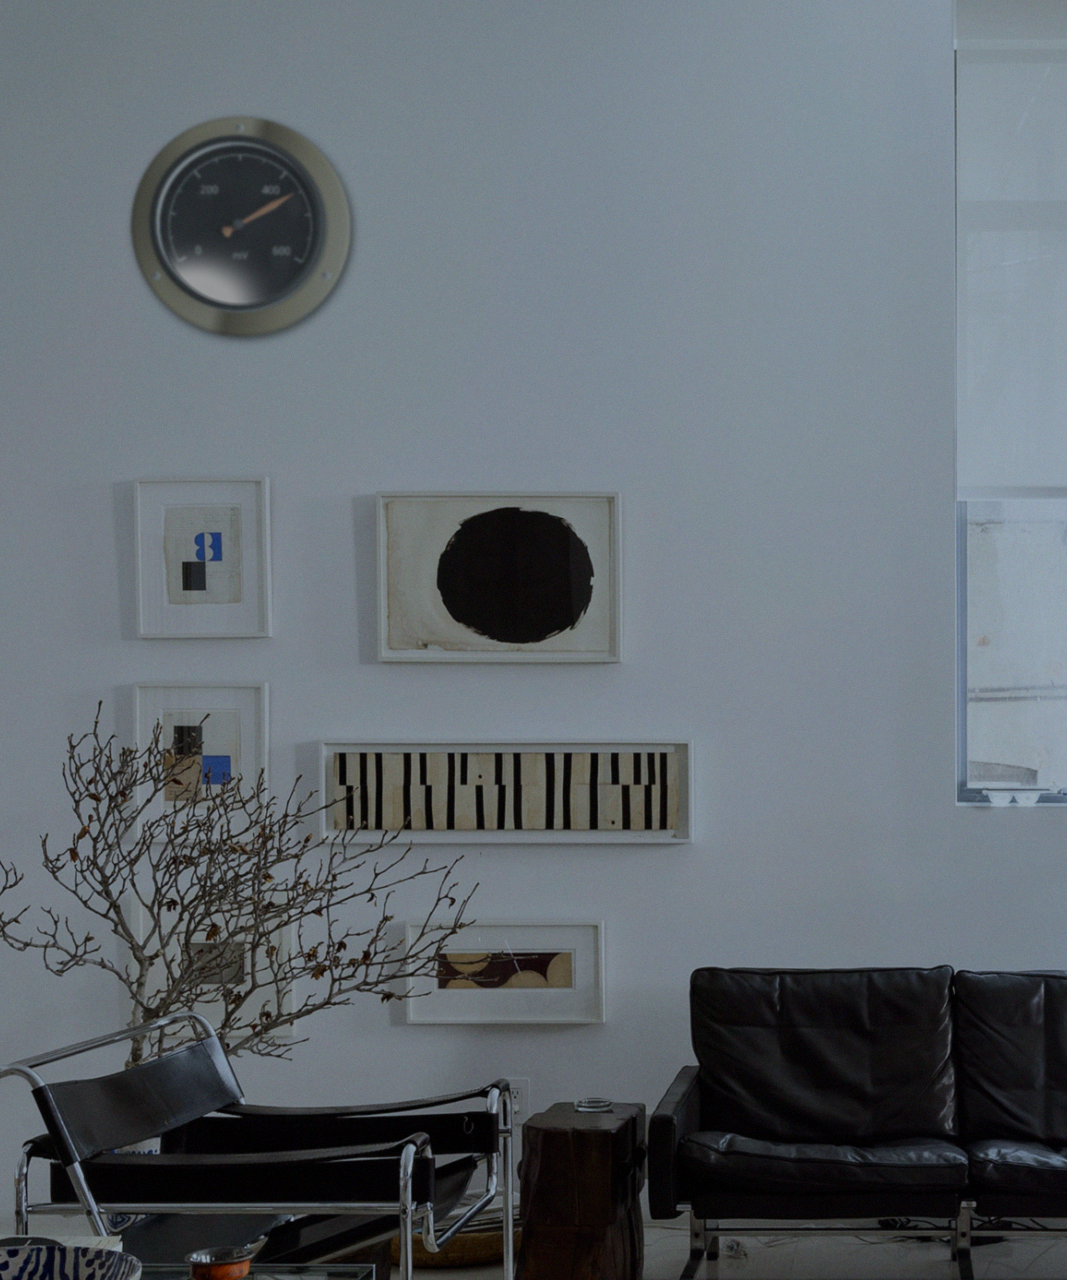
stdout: 450
